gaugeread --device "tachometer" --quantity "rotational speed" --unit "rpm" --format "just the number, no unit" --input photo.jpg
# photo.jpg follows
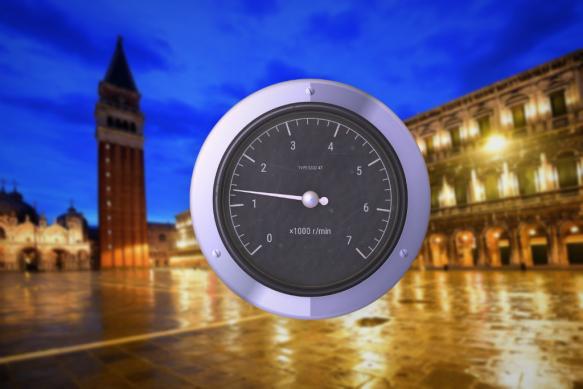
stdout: 1300
